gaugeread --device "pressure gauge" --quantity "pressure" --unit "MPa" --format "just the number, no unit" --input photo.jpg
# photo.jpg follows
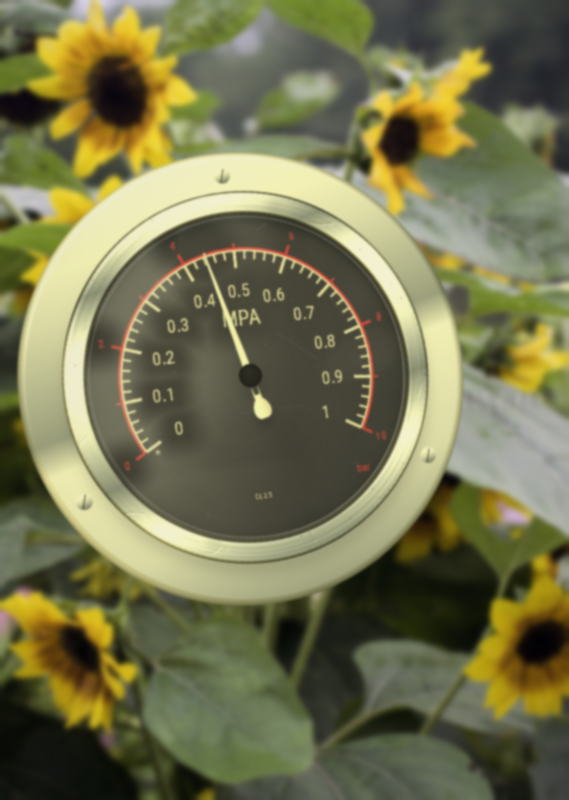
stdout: 0.44
